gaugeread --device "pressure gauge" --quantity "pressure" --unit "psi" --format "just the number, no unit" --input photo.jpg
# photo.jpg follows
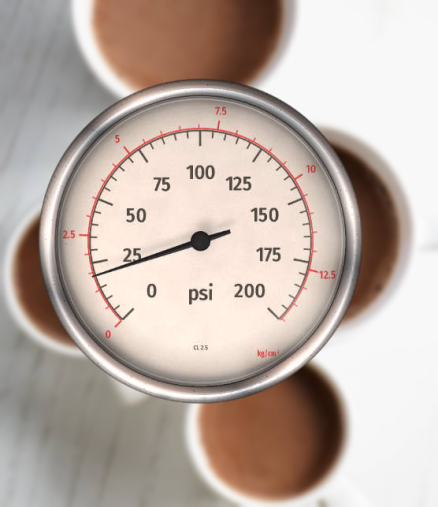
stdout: 20
